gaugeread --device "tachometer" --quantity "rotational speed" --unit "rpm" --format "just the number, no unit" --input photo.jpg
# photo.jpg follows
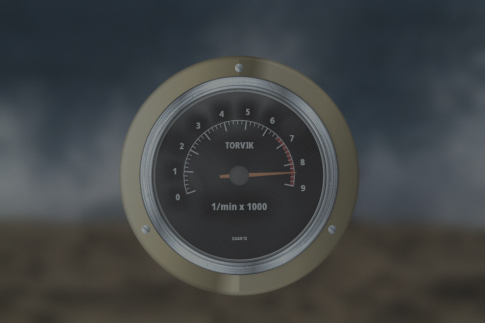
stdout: 8400
